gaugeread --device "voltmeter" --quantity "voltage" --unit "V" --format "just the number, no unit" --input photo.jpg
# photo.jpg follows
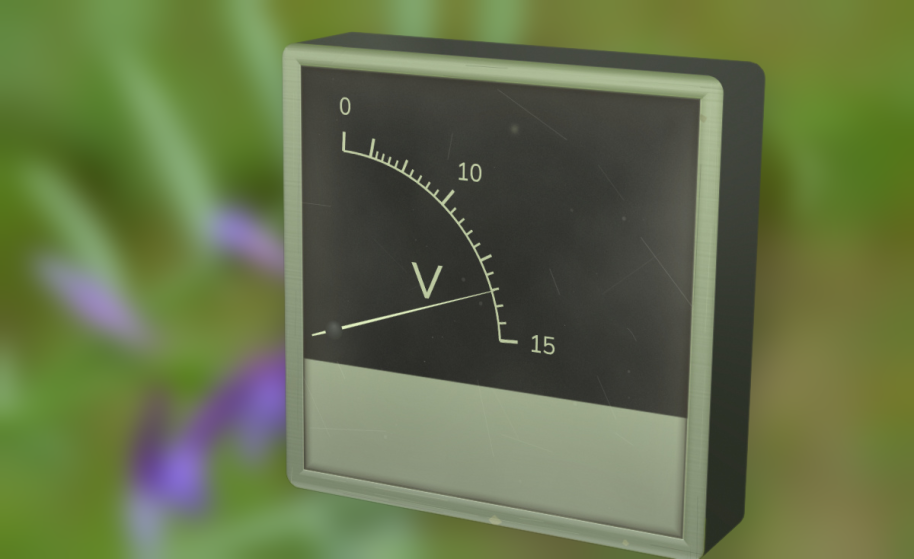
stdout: 13.5
